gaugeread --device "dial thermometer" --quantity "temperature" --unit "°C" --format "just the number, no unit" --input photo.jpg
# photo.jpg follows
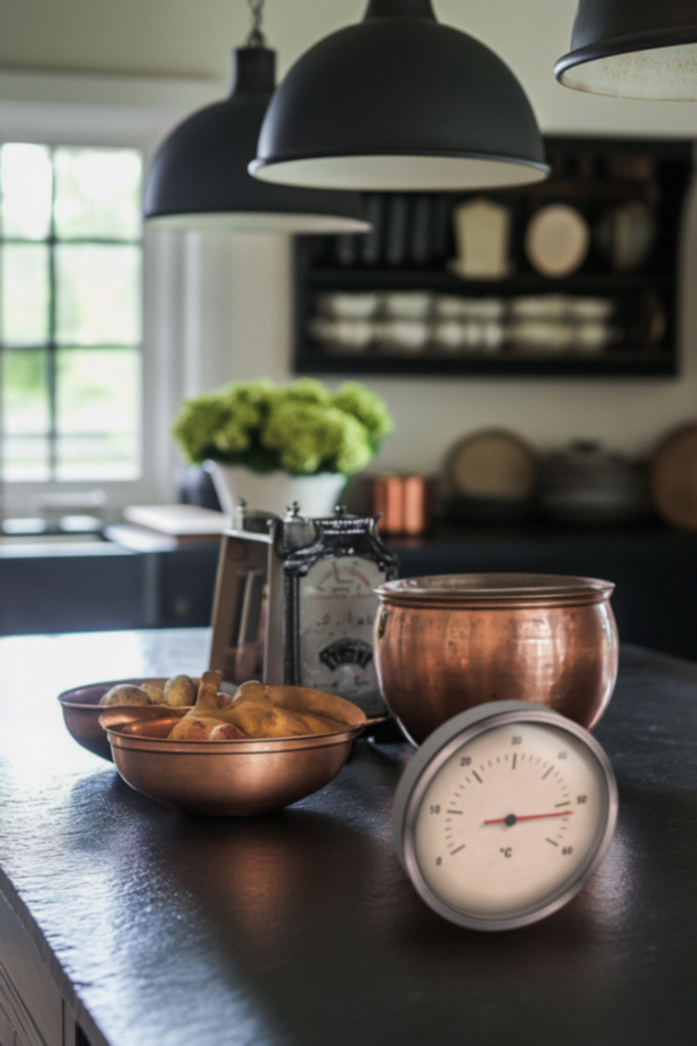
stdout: 52
